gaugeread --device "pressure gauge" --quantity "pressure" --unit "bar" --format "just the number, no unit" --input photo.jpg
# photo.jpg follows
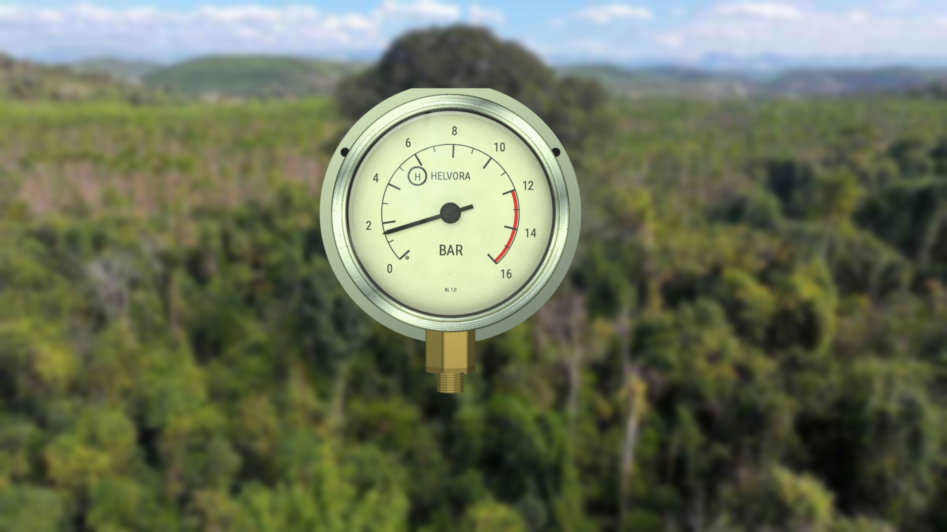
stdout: 1.5
